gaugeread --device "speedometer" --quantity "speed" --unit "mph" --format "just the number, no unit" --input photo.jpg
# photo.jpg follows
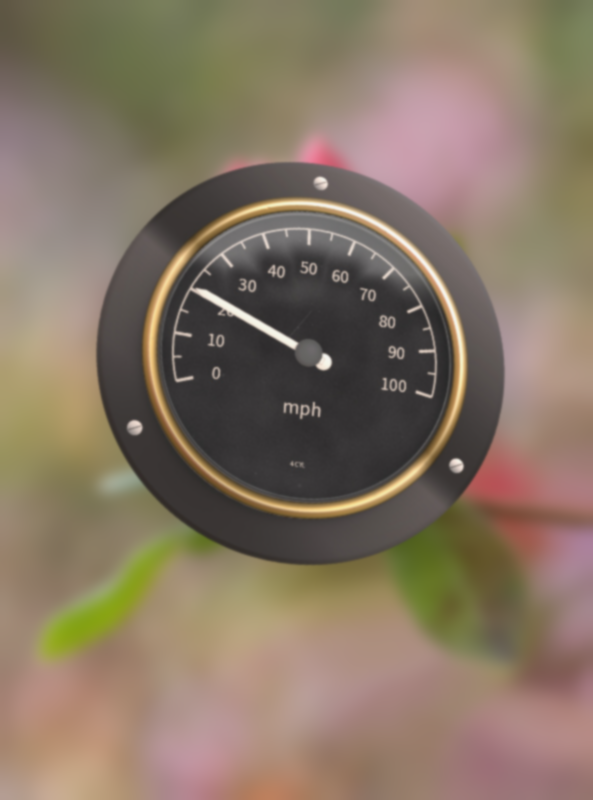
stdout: 20
